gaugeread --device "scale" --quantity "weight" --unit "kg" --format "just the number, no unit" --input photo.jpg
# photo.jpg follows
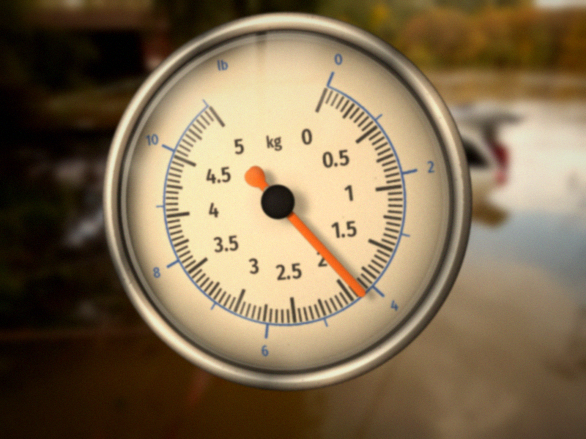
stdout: 1.9
